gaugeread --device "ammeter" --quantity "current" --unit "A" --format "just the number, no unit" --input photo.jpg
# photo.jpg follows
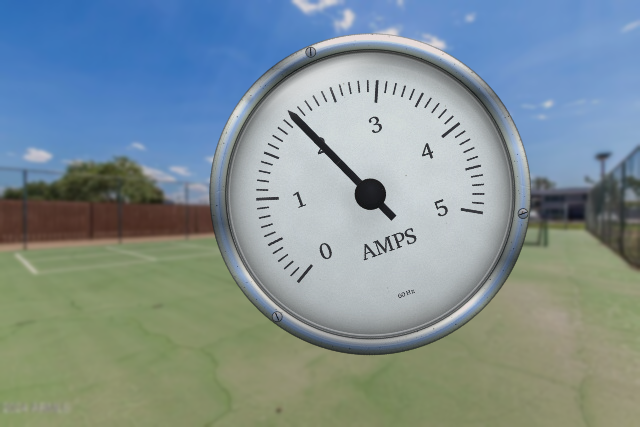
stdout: 2
